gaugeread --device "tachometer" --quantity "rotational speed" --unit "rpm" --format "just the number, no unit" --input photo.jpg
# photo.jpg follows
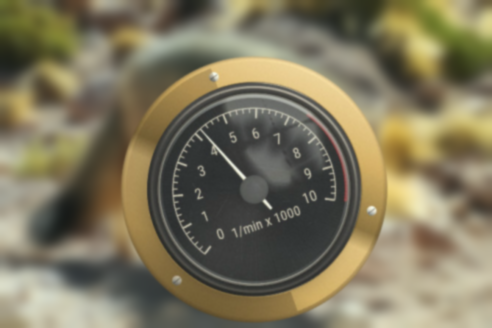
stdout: 4200
